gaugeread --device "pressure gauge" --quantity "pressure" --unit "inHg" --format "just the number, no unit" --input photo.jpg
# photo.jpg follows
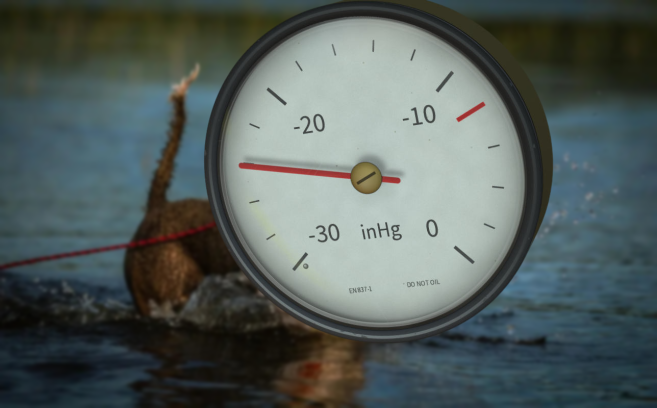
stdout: -24
